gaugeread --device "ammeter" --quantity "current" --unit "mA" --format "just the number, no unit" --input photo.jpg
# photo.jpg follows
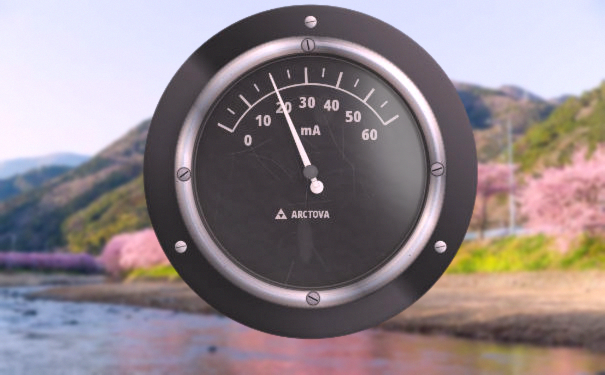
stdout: 20
